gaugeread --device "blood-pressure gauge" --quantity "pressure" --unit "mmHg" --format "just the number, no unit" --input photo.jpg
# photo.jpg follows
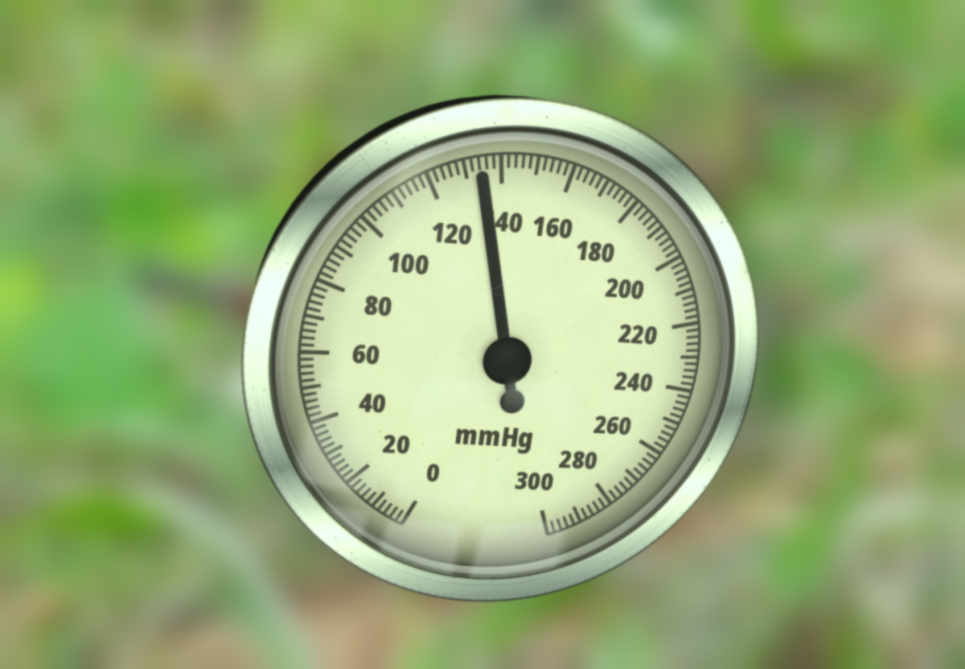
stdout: 134
